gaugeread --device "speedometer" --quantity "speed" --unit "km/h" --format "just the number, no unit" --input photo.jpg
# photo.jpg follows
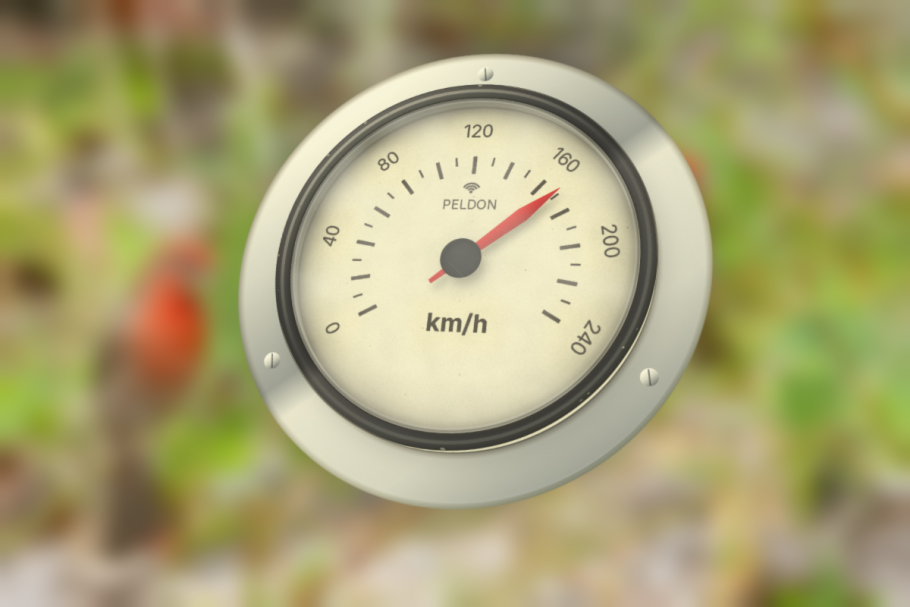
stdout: 170
